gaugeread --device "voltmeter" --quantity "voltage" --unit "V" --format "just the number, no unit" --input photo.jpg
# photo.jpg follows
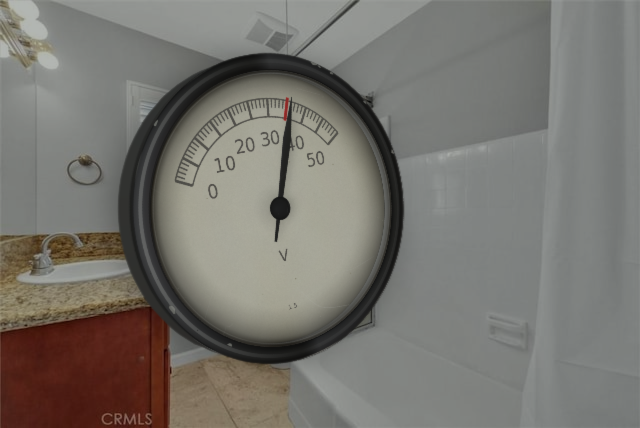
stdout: 35
